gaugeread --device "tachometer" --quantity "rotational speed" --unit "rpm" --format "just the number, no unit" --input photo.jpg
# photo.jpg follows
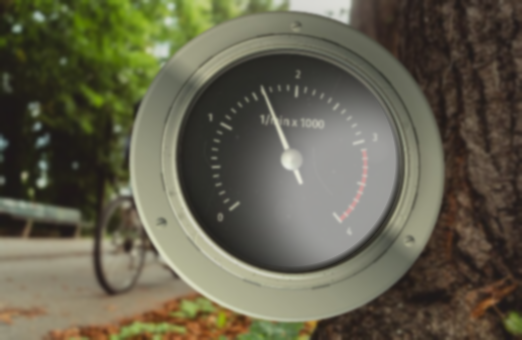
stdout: 1600
